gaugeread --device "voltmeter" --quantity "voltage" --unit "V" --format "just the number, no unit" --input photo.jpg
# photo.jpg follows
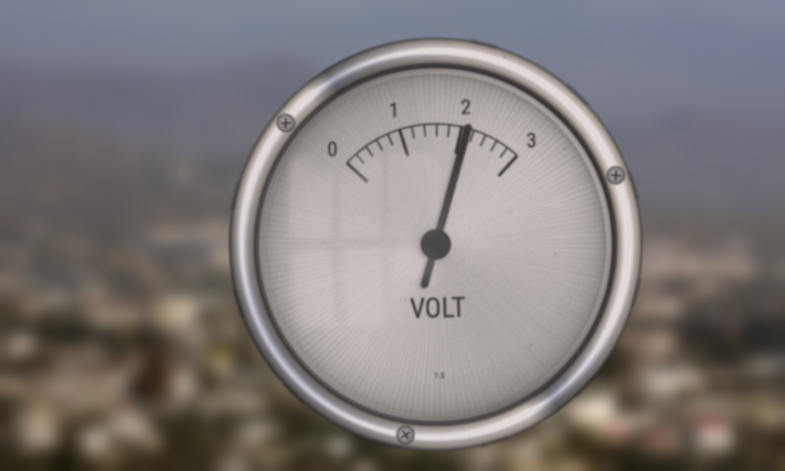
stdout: 2.1
